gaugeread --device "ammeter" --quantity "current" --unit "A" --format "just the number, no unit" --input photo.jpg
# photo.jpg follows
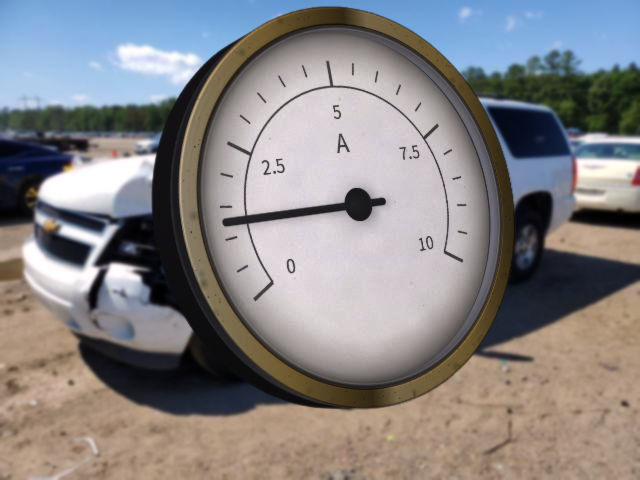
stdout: 1.25
